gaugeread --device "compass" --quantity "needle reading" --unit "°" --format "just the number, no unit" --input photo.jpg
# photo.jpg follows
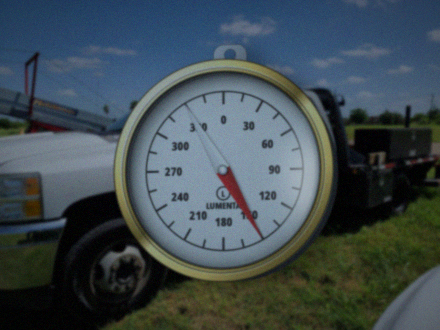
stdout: 150
